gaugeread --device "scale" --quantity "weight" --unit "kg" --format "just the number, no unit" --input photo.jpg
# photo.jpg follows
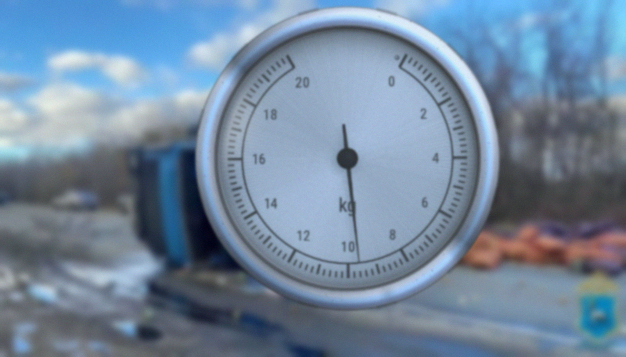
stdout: 9.6
